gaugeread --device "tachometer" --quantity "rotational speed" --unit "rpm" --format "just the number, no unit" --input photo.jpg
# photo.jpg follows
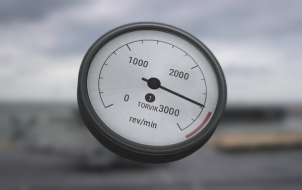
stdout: 2600
